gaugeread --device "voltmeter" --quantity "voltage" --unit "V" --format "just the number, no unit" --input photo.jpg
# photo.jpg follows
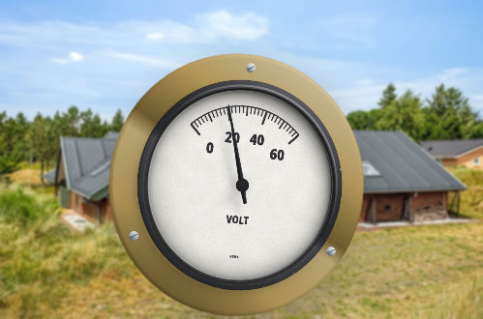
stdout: 20
